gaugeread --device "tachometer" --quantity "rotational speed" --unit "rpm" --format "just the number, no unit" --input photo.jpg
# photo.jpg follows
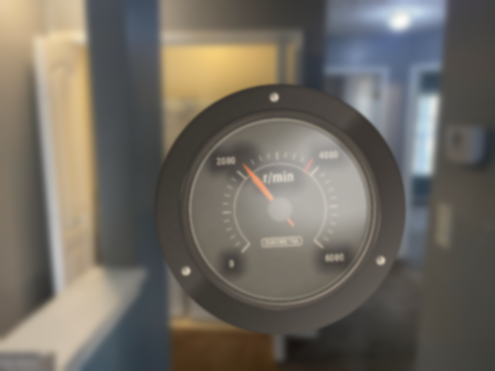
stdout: 2200
